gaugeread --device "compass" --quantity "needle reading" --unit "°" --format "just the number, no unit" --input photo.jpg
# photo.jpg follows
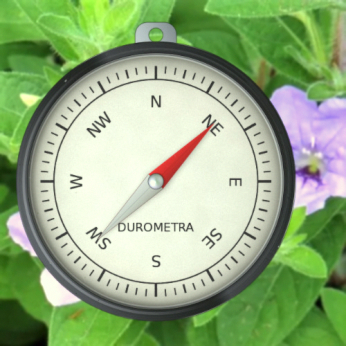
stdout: 45
